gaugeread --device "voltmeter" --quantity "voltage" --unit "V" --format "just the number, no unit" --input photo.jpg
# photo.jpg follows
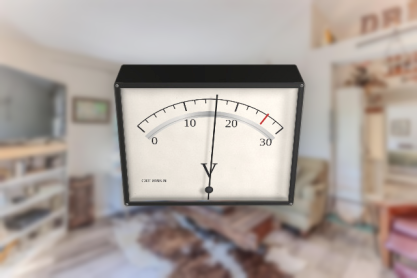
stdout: 16
